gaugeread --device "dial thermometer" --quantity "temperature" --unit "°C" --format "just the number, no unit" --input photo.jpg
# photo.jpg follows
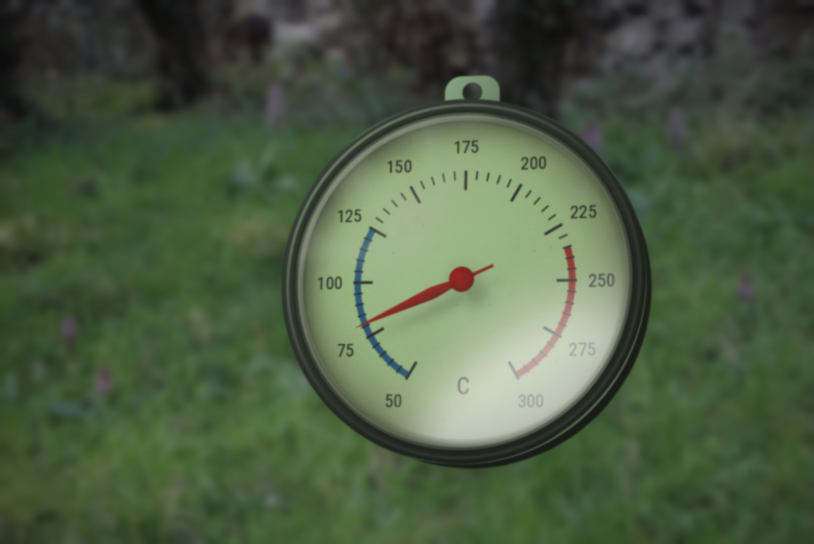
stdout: 80
